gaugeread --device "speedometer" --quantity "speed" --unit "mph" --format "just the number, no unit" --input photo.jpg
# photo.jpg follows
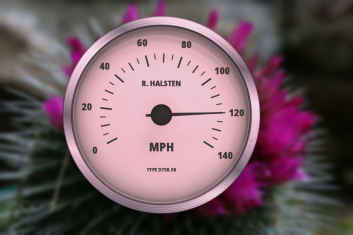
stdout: 120
